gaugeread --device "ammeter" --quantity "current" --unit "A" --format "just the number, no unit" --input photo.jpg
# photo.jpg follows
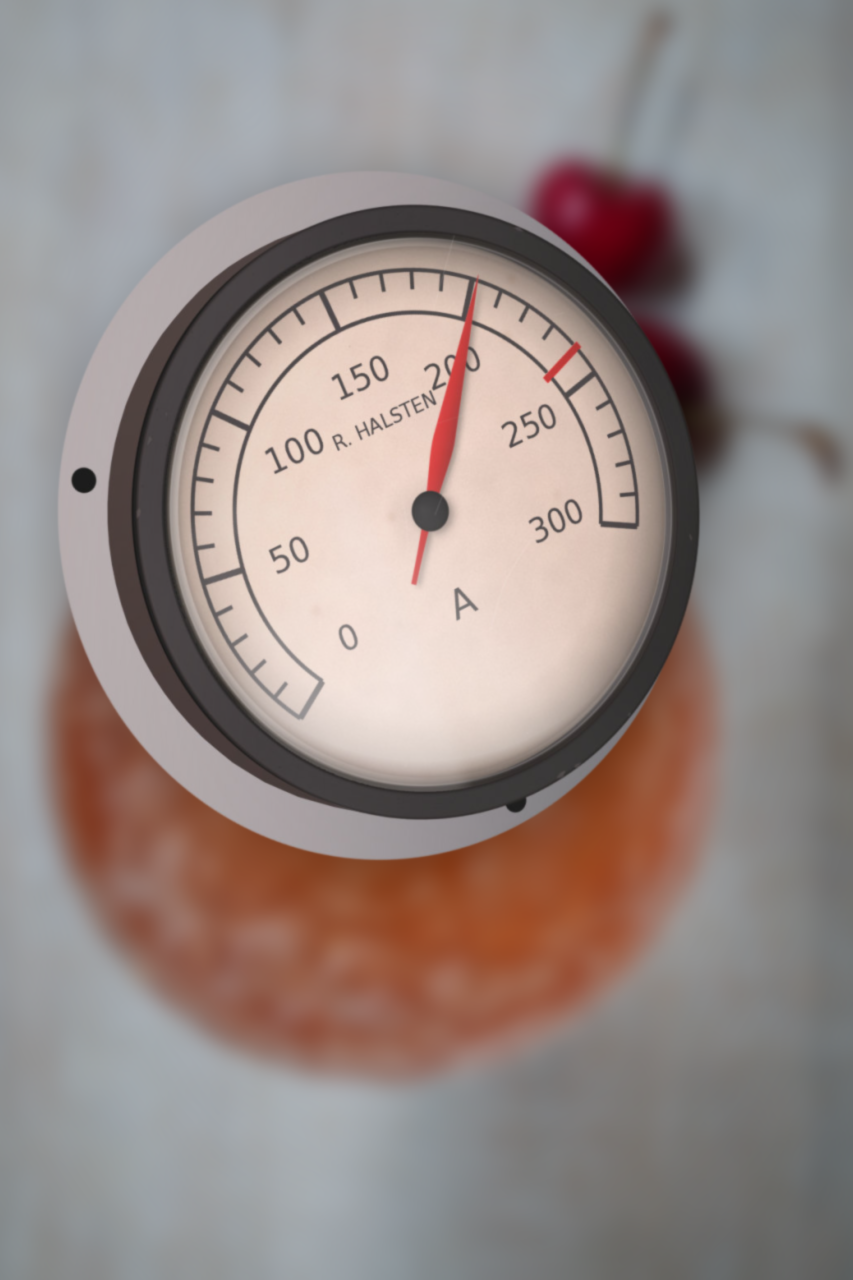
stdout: 200
